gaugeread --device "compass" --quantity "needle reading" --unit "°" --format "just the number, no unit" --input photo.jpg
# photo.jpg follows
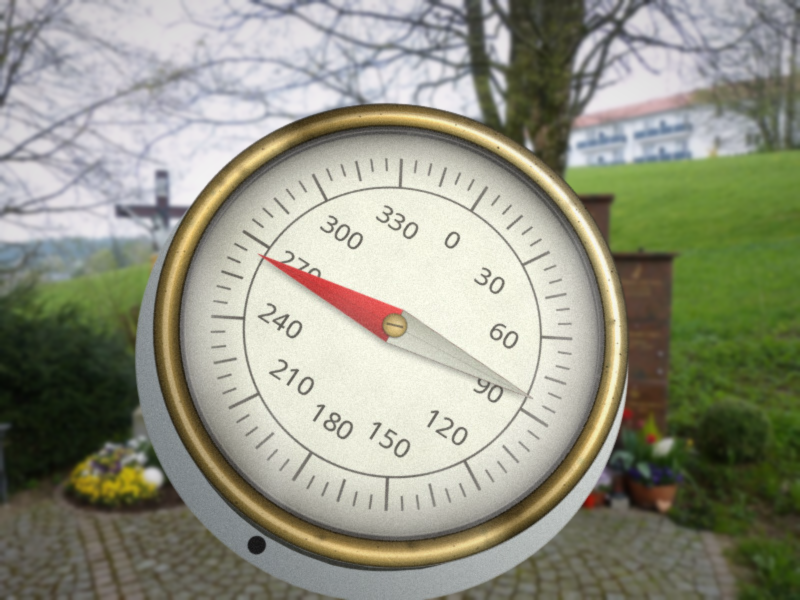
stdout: 265
